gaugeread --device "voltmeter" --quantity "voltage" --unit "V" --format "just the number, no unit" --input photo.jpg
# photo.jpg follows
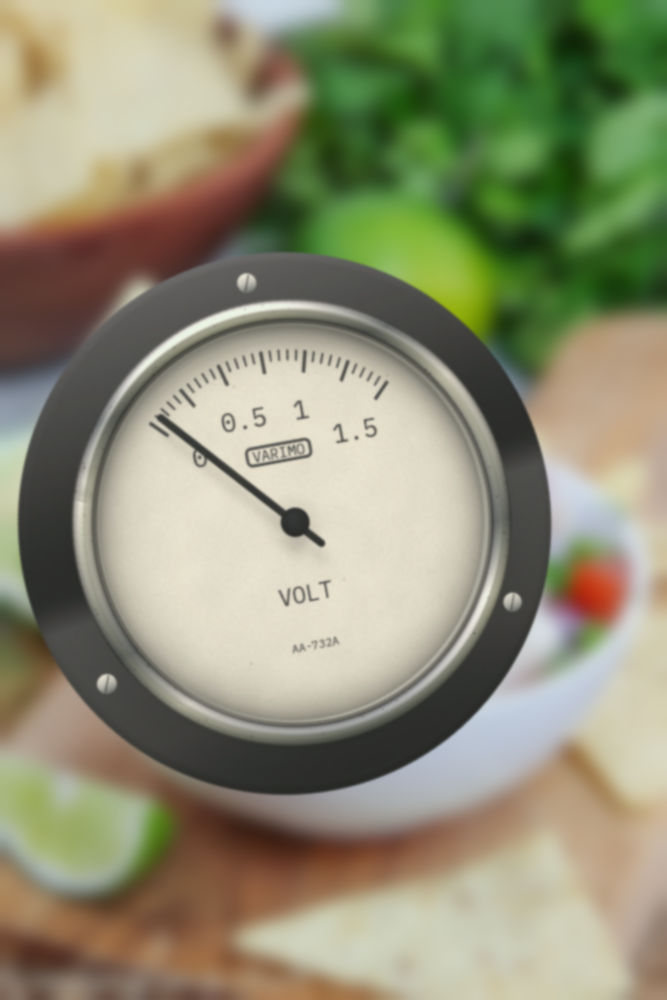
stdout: 0.05
